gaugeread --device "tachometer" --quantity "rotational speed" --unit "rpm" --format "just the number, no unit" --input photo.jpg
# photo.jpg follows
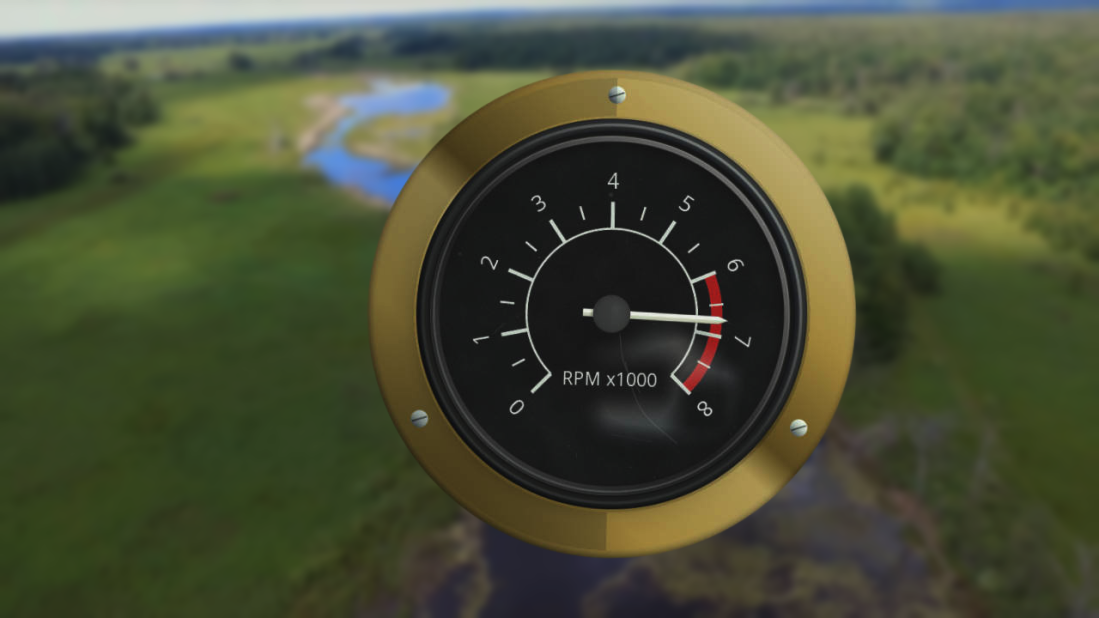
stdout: 6750
